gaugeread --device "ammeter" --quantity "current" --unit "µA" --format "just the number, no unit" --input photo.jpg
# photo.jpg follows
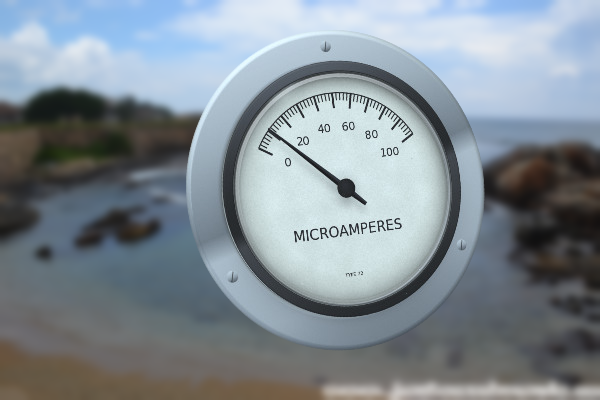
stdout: 10
